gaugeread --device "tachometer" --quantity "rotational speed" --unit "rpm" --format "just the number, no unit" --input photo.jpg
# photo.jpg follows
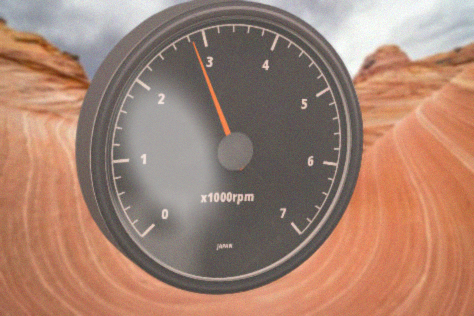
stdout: 2800
